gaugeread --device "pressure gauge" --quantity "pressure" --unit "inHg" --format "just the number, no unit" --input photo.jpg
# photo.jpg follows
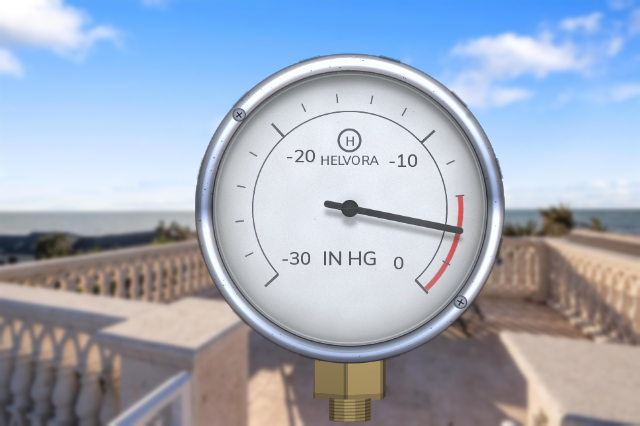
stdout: -4
